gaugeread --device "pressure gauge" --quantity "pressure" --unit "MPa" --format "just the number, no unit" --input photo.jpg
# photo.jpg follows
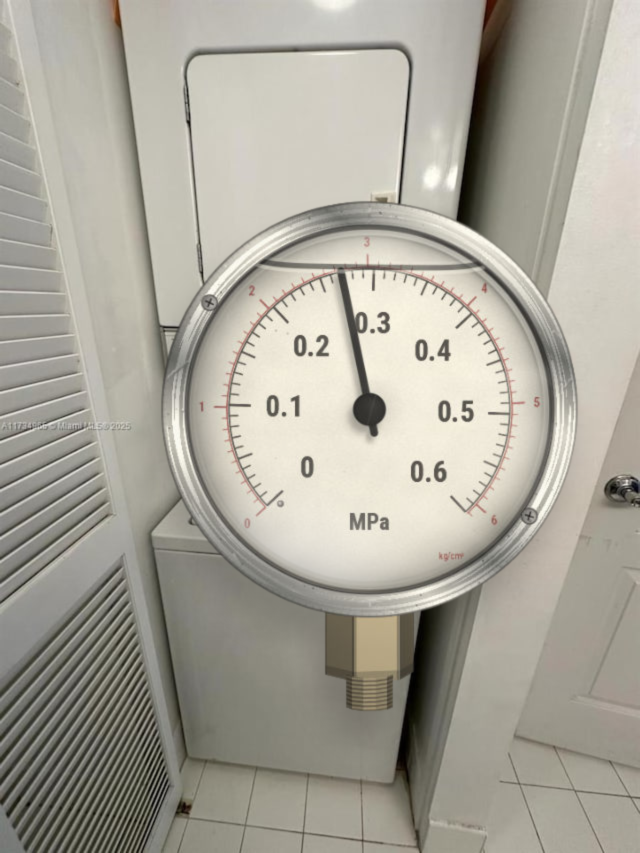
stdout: 0.27
